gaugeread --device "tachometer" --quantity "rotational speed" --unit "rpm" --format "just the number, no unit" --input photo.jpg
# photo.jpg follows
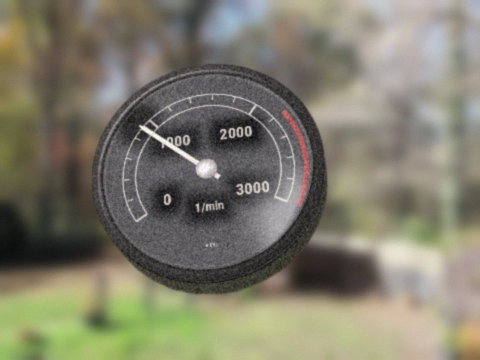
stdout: 900
